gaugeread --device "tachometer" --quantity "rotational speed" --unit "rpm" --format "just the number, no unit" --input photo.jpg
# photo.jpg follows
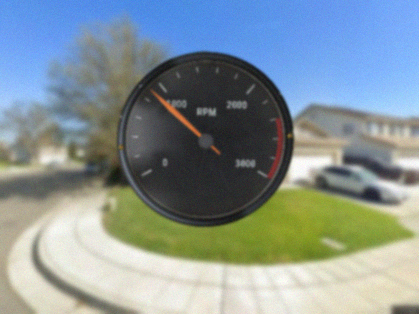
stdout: 900
